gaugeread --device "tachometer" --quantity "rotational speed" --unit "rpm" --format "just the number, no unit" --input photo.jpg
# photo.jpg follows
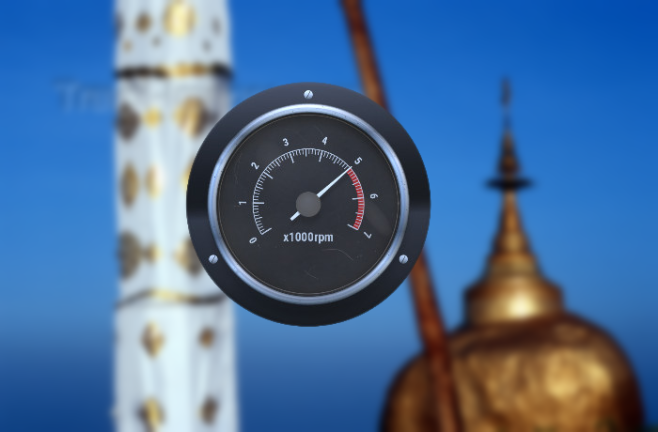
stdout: 5000
